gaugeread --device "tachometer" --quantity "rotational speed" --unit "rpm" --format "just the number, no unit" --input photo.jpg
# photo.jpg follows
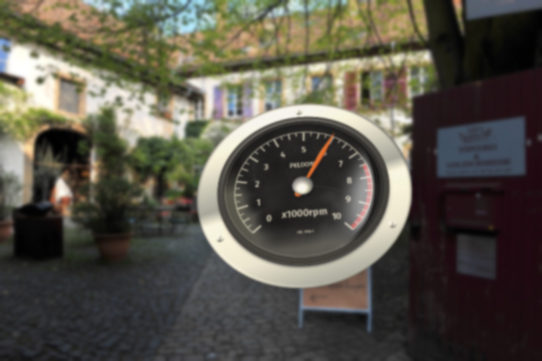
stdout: 6000
